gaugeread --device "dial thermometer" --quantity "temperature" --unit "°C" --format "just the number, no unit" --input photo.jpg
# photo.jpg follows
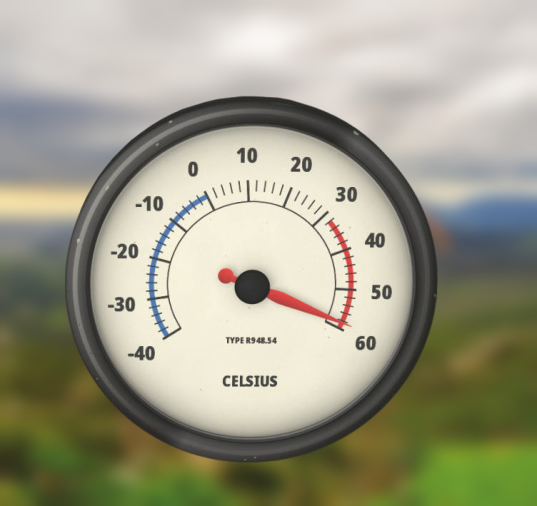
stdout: 58
